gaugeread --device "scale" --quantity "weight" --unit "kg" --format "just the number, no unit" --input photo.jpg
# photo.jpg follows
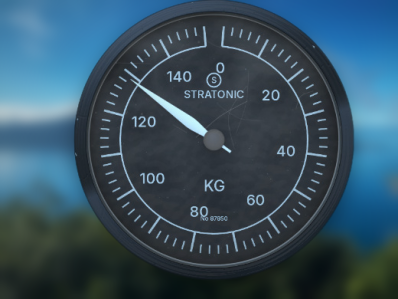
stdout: 129
